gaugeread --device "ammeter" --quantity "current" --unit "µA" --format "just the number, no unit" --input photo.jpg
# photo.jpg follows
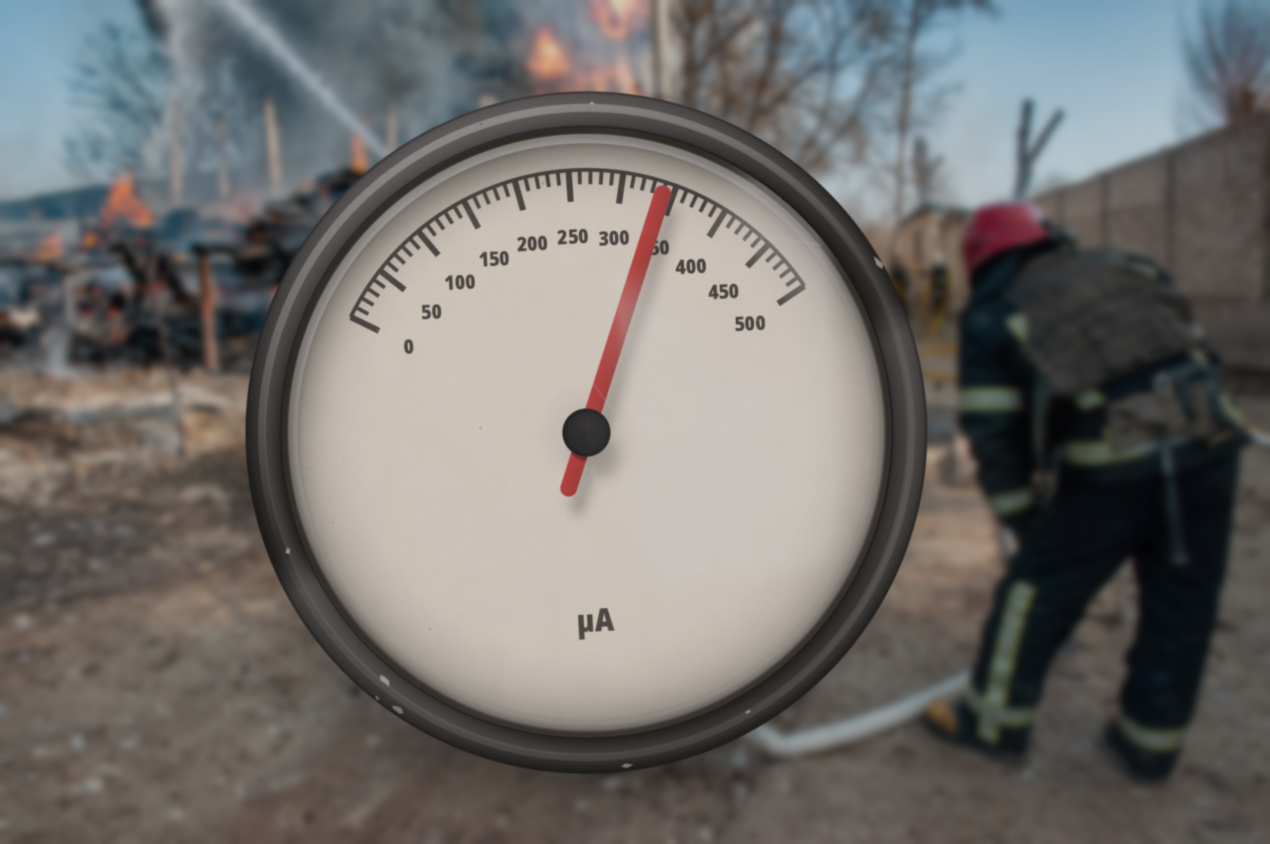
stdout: 340
